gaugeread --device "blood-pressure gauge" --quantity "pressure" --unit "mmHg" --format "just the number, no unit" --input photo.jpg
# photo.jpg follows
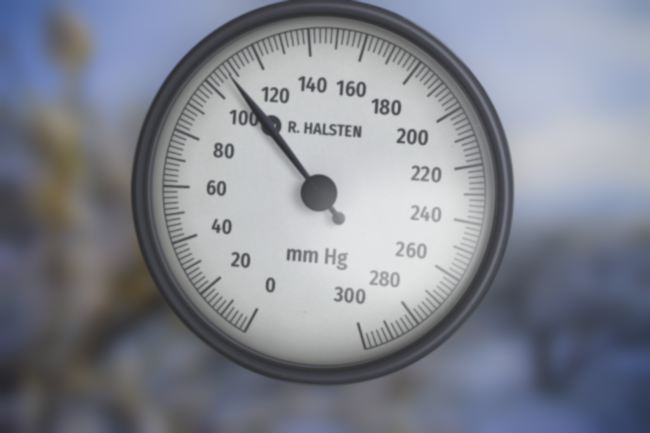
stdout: 108
